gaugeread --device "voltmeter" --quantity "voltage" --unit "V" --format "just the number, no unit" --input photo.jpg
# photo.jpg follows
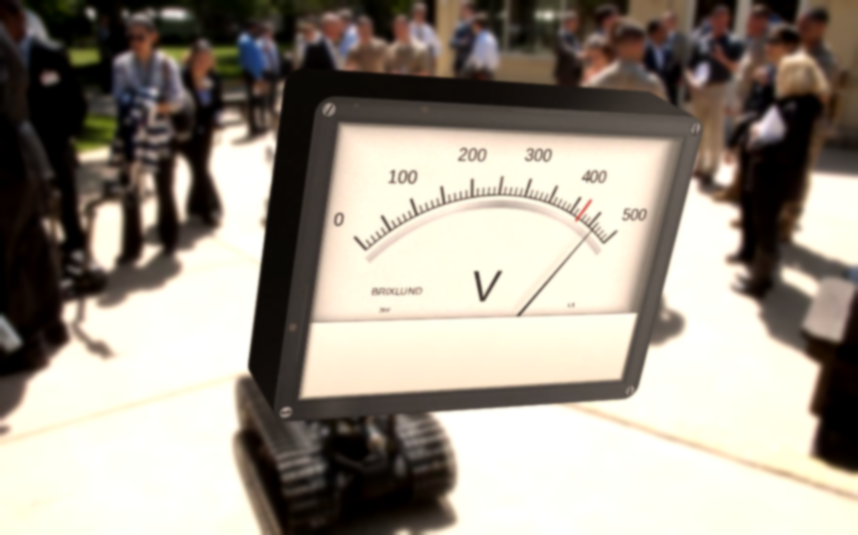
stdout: 450
